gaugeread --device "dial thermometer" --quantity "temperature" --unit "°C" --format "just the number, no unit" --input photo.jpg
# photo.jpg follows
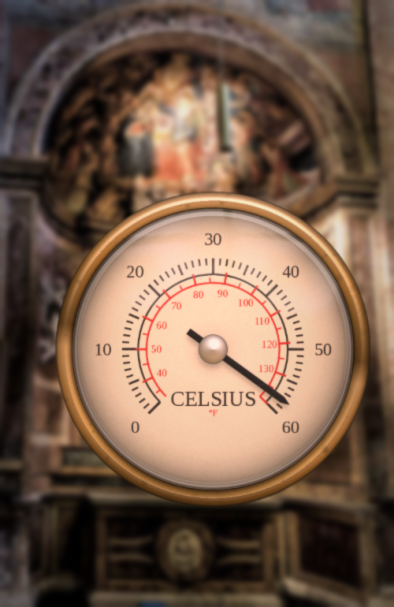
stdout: 58
